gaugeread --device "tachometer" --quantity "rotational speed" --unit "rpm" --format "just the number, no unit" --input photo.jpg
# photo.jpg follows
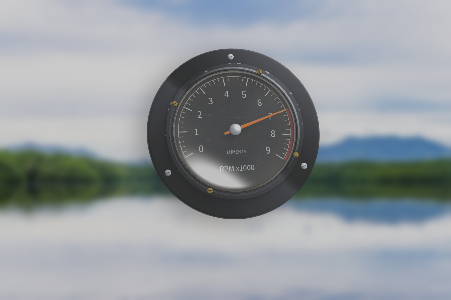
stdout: 7000
